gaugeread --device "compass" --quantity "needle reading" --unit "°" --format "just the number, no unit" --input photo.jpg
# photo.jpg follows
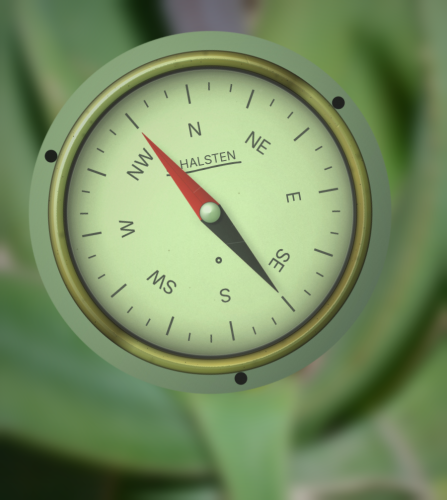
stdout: 330
